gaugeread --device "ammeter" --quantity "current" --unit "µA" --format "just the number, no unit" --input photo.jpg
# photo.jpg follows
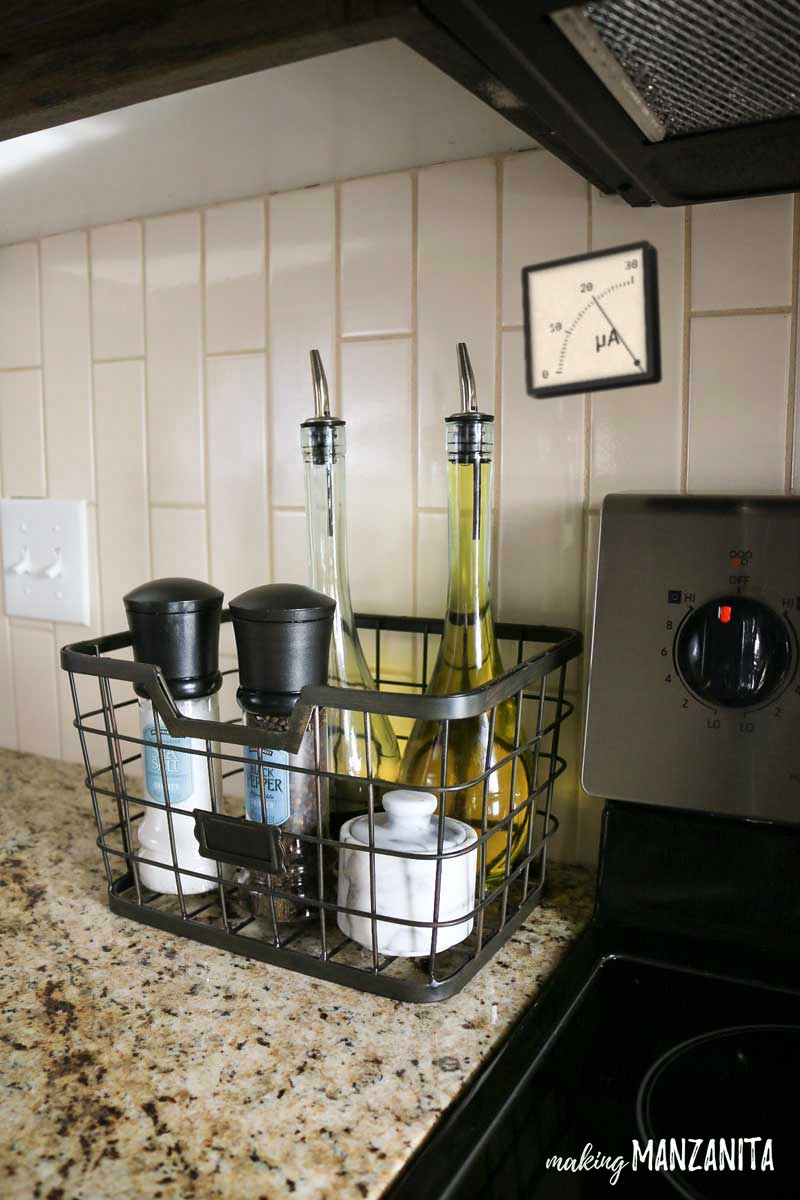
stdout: 20
